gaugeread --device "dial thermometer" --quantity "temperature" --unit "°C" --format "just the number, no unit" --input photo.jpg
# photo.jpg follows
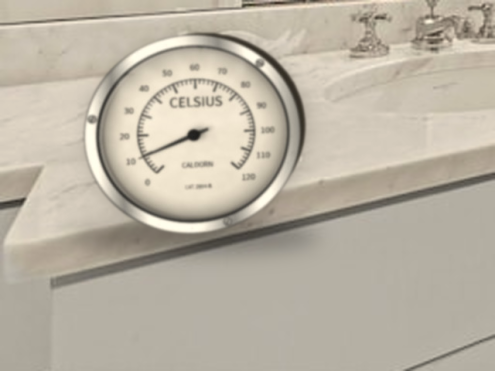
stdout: 10
